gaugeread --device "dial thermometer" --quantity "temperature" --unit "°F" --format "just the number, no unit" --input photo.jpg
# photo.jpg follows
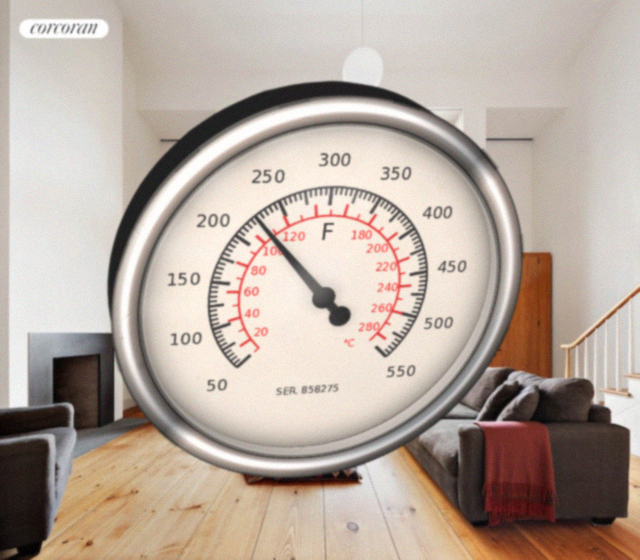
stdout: 225
